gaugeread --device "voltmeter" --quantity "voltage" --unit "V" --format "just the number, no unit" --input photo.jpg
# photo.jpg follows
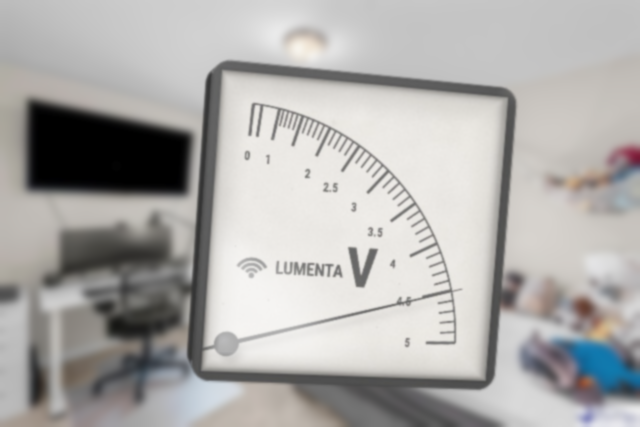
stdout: 4.5
